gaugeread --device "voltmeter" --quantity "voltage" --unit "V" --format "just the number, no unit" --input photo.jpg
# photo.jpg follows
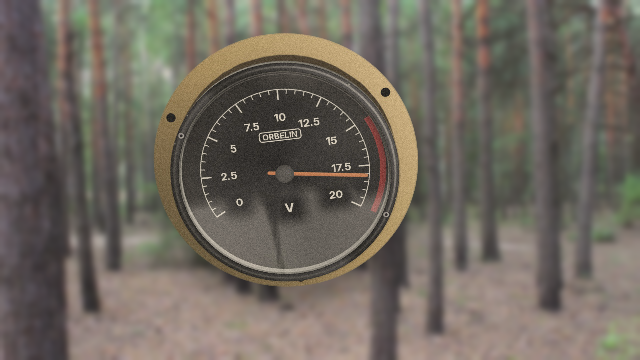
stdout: 18
